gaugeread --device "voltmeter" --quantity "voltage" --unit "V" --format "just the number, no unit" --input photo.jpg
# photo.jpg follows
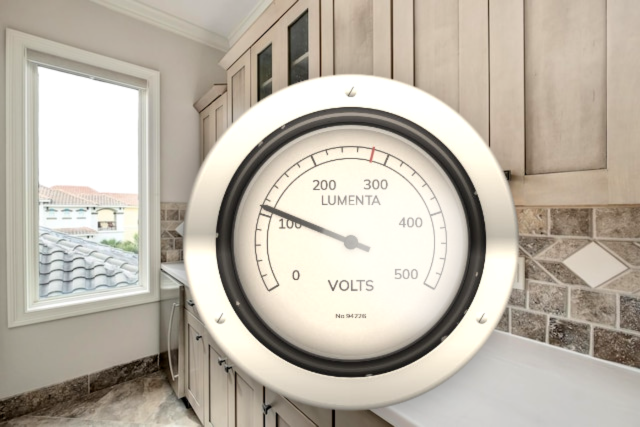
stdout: 110
